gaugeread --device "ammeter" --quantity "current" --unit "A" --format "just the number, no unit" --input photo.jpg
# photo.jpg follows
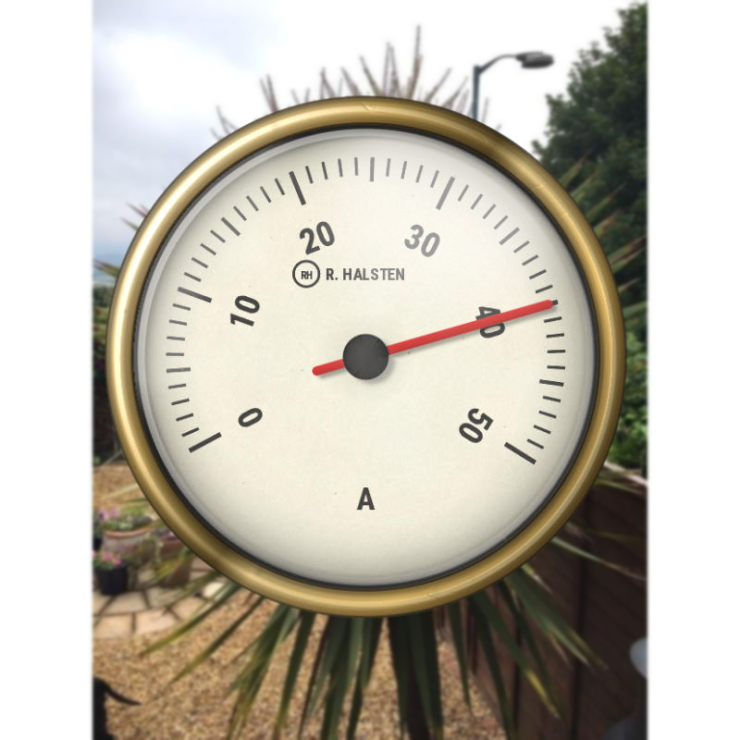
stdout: 40
